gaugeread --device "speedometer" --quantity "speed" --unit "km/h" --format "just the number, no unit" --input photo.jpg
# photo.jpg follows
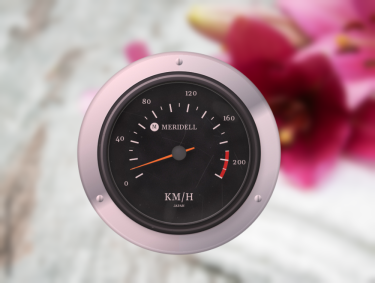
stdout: 10
